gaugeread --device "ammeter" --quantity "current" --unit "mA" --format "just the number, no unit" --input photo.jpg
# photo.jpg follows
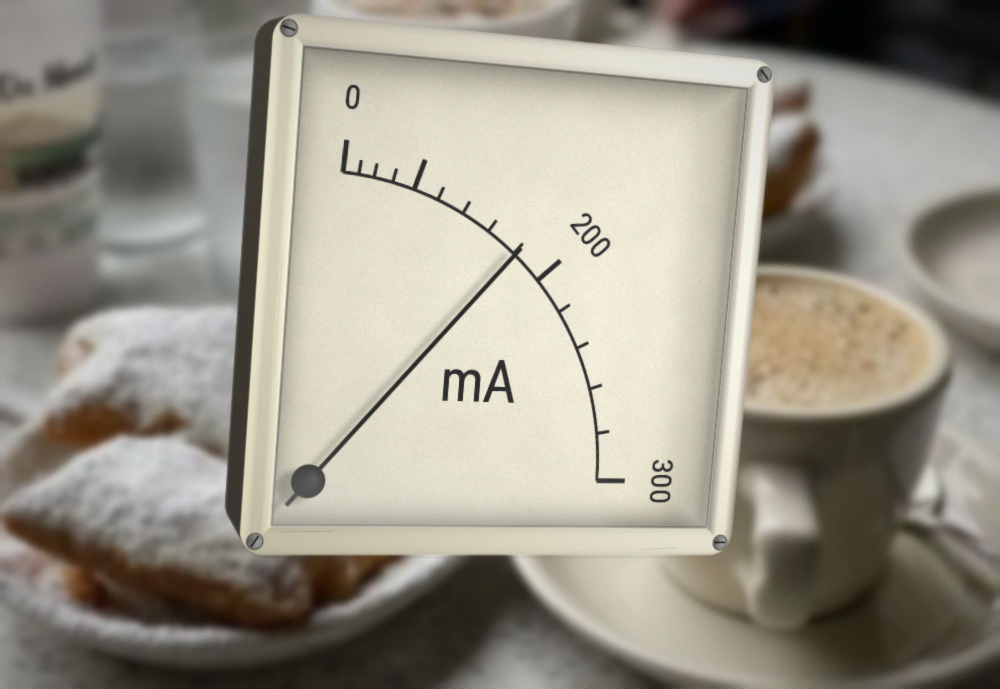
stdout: 180
